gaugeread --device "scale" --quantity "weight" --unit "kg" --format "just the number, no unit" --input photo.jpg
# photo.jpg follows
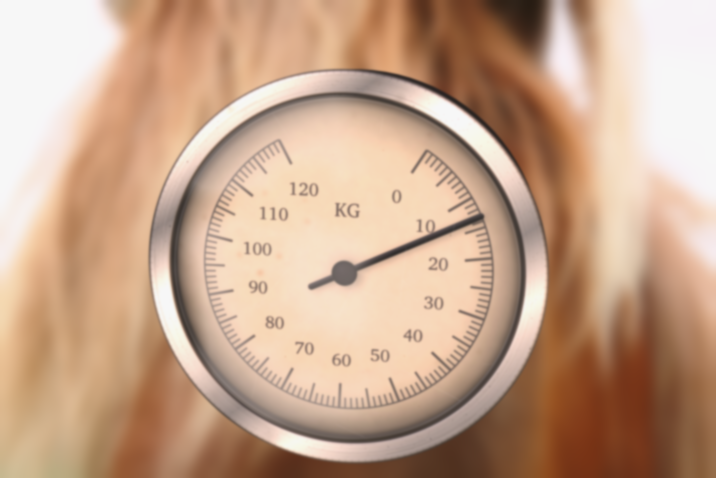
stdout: 13
